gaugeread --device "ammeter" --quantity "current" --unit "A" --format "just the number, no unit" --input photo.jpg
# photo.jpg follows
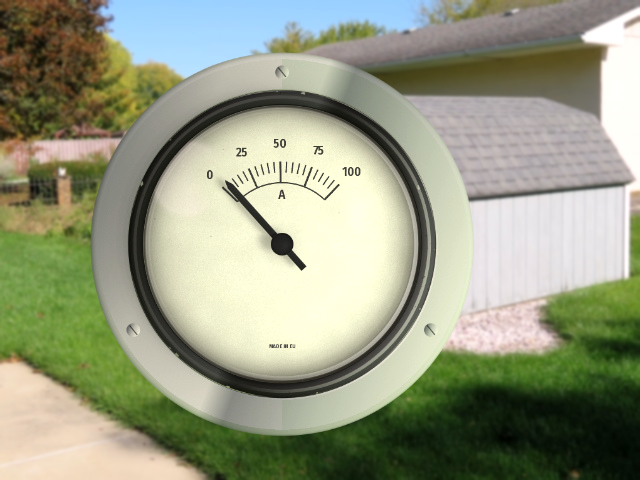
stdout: 5
